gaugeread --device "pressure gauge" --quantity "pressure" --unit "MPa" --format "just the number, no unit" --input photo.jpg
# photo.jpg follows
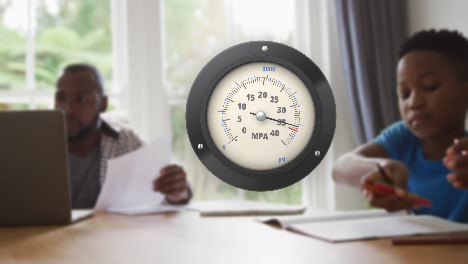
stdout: 35
